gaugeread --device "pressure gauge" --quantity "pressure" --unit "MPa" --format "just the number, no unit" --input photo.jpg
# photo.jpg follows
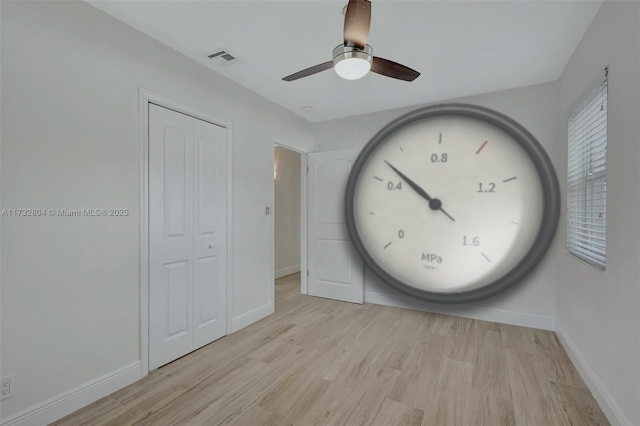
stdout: 0.5
